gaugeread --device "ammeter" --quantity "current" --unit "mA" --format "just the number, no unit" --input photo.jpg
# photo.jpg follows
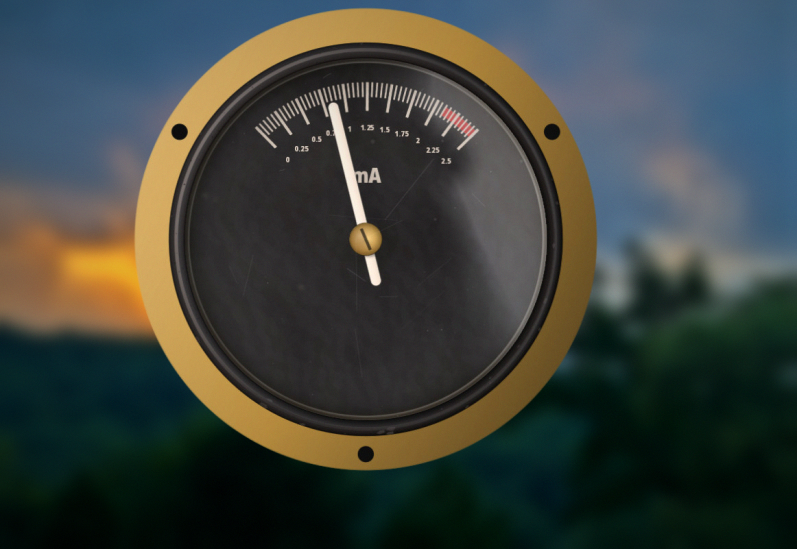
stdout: 0.85
